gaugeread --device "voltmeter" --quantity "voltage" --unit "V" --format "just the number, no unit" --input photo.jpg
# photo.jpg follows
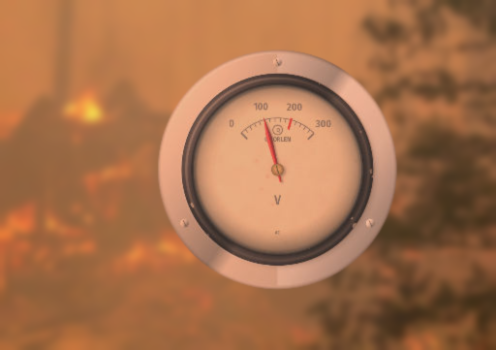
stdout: 100
